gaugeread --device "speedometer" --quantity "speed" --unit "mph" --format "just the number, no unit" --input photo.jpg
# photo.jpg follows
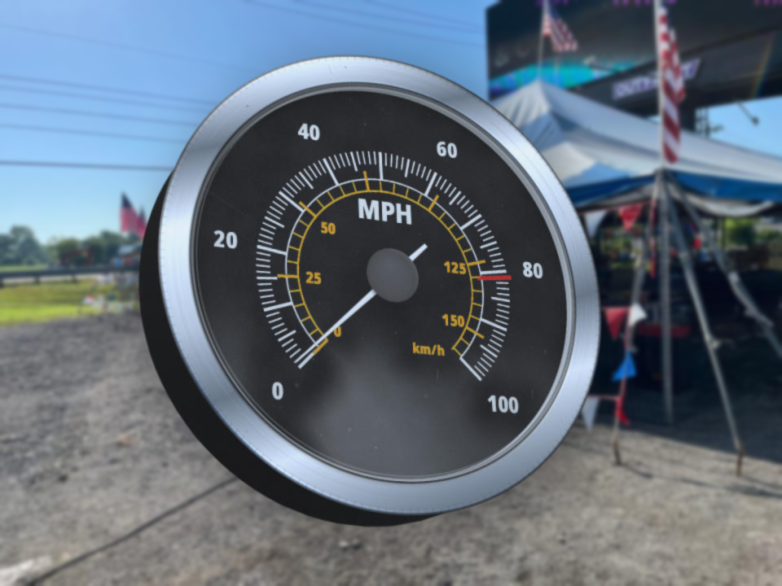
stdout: 1
